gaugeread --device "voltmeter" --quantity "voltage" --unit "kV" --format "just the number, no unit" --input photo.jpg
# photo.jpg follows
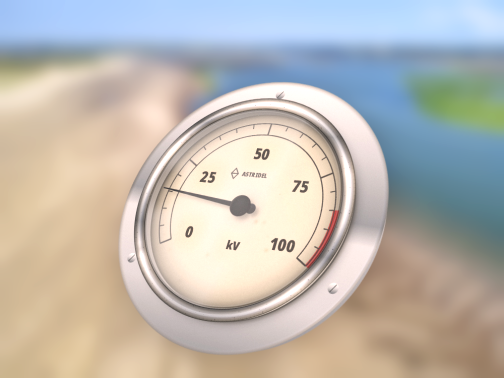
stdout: 15
